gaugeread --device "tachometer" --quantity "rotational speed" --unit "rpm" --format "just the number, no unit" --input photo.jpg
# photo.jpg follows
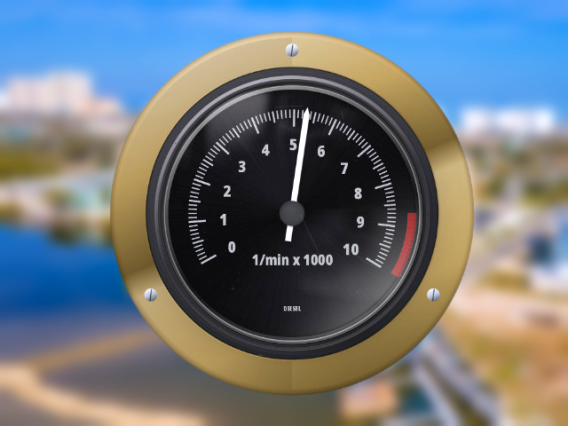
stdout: 5300
